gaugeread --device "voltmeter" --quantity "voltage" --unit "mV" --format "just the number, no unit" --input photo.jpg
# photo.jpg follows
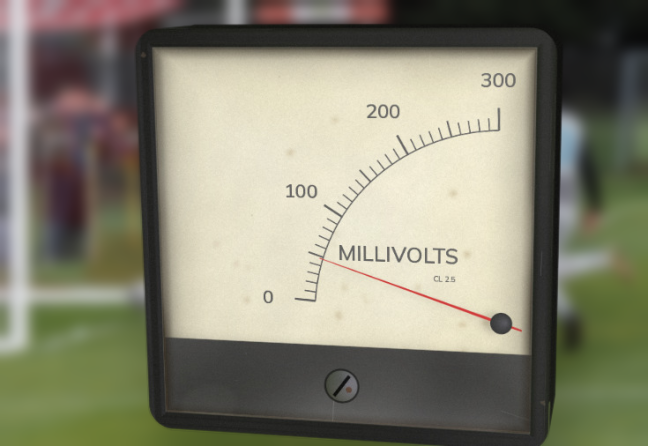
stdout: 50
